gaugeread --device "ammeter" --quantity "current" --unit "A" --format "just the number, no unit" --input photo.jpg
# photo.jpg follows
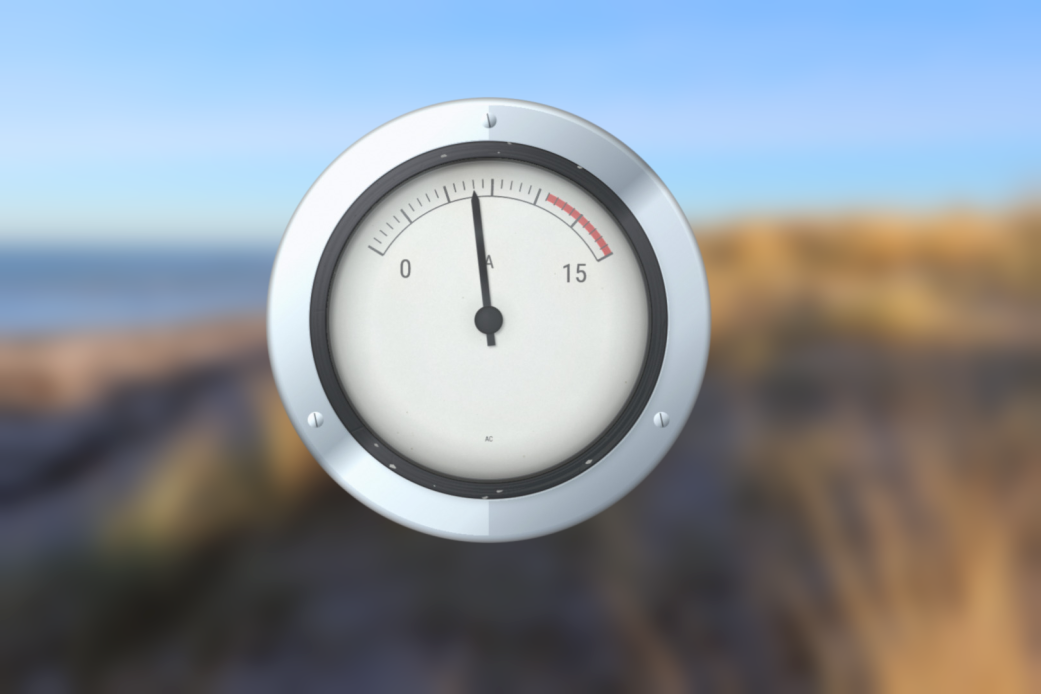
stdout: 6.5
